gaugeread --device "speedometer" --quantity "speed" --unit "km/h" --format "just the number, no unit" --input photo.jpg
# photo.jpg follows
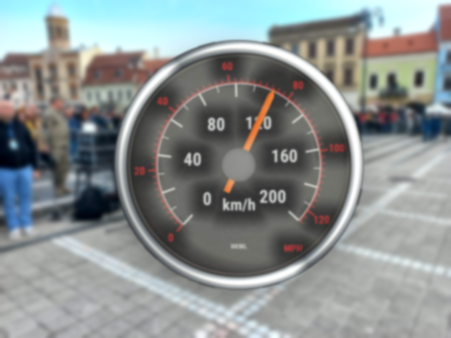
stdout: 120
